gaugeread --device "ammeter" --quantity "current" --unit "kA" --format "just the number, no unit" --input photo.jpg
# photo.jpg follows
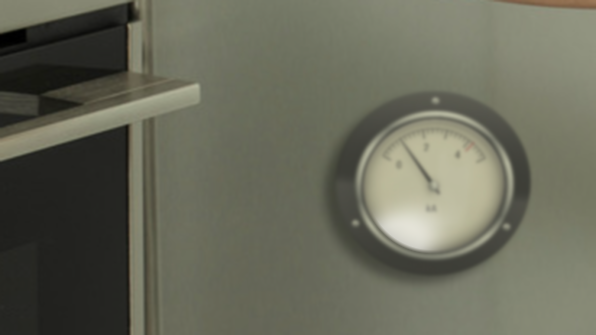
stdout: 1
